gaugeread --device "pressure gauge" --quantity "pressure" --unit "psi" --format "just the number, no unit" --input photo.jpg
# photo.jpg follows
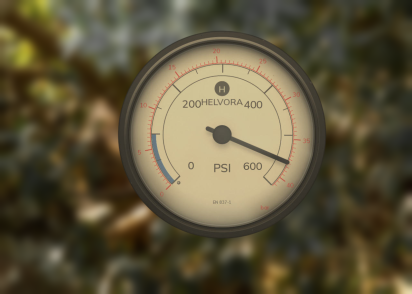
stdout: 550
